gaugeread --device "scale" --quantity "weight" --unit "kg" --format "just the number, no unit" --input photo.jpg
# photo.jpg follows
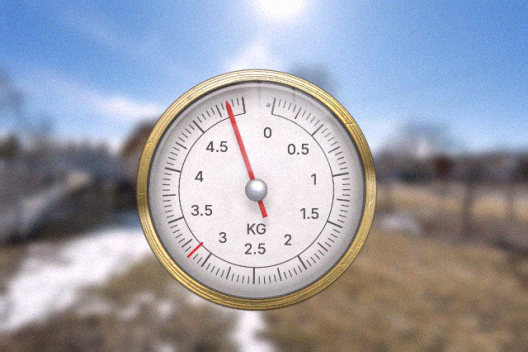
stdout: 4.85
